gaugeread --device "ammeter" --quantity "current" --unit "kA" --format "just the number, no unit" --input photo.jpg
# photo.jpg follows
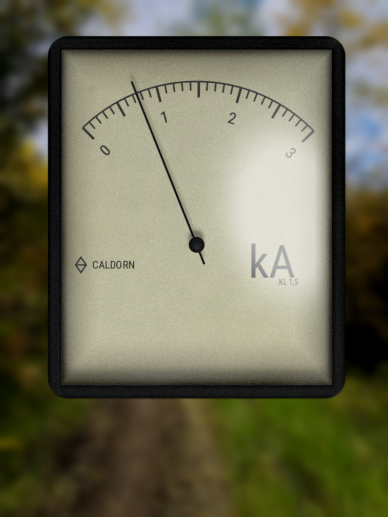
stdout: 0.75
